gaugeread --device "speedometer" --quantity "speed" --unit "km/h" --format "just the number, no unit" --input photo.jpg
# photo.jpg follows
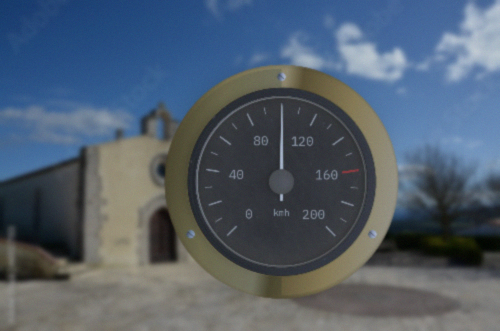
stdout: 100
